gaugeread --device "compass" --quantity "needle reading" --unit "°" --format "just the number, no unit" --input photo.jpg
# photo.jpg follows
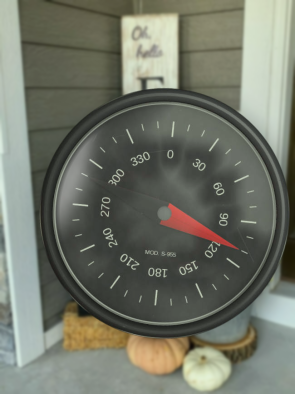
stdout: 110
